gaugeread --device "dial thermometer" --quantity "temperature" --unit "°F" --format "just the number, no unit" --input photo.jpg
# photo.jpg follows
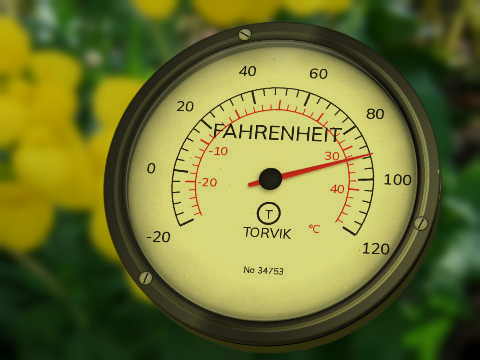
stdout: 92
